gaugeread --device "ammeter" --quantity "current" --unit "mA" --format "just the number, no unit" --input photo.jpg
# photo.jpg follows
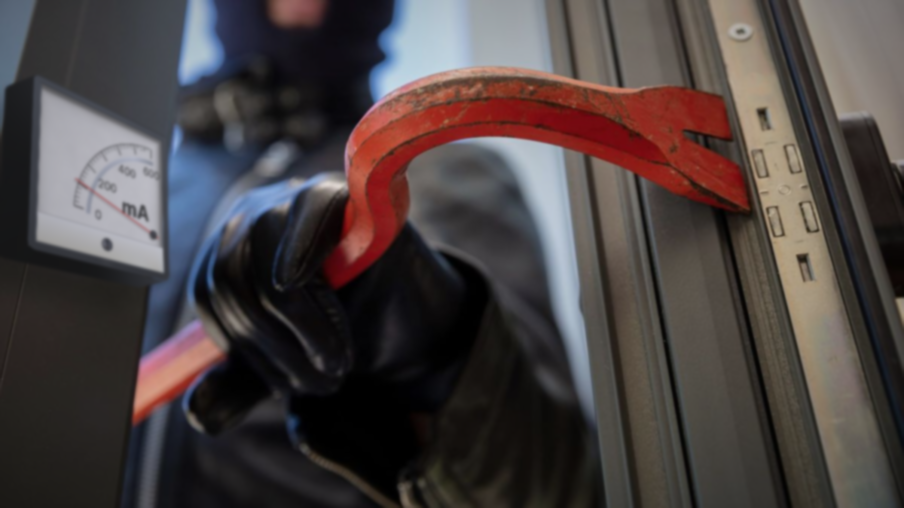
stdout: 100
